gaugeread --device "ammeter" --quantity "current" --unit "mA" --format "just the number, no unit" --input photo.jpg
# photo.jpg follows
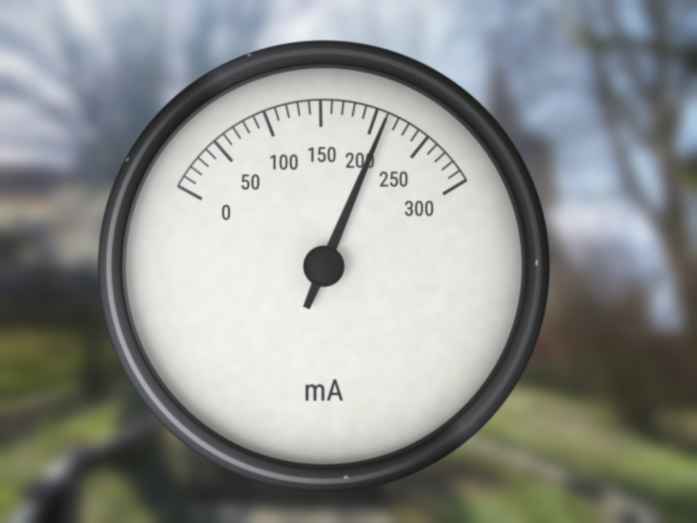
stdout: 210
